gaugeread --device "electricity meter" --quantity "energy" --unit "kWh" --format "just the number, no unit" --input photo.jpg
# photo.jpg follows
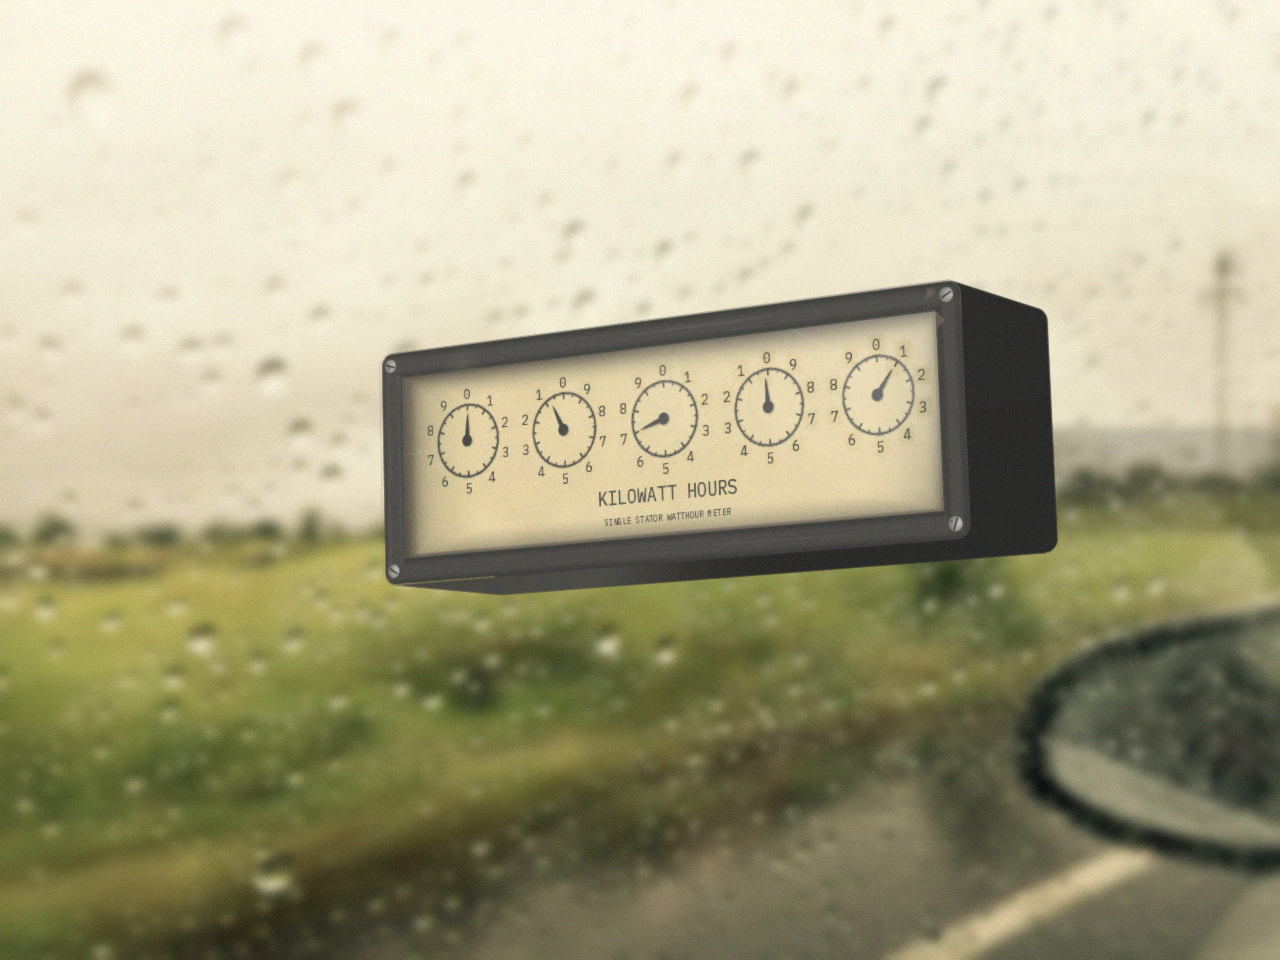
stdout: 701
